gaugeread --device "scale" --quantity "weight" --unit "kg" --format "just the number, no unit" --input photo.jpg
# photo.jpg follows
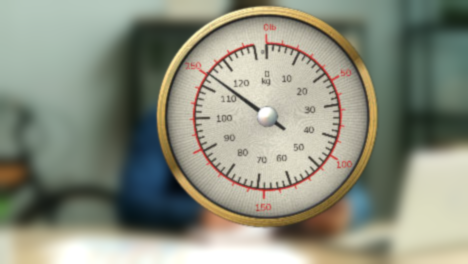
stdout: 114
